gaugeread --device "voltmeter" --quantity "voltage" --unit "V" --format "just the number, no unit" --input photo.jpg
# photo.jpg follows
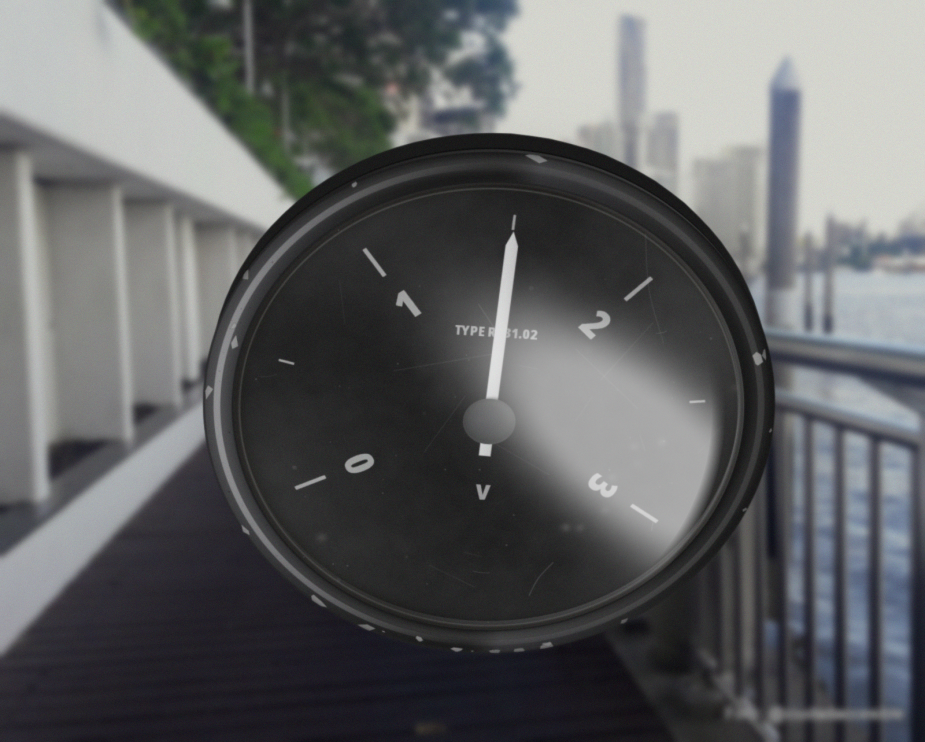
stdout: 1.5
